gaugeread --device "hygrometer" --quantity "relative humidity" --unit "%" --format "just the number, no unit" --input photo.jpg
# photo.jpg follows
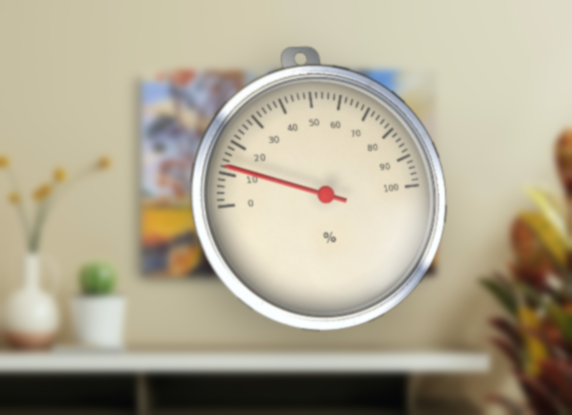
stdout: 12
